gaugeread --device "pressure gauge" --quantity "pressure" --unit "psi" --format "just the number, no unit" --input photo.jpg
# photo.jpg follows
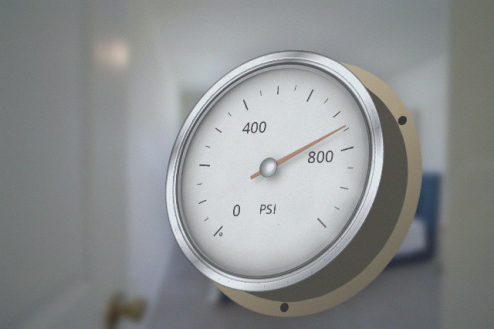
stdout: 750
